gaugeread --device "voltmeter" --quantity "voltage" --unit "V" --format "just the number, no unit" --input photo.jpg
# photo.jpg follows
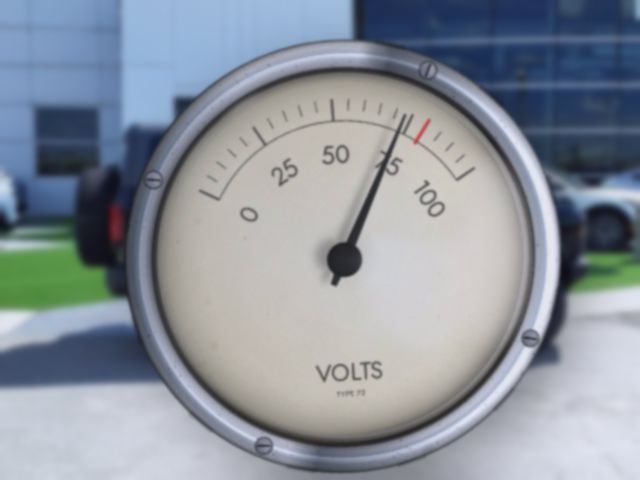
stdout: 72.5
